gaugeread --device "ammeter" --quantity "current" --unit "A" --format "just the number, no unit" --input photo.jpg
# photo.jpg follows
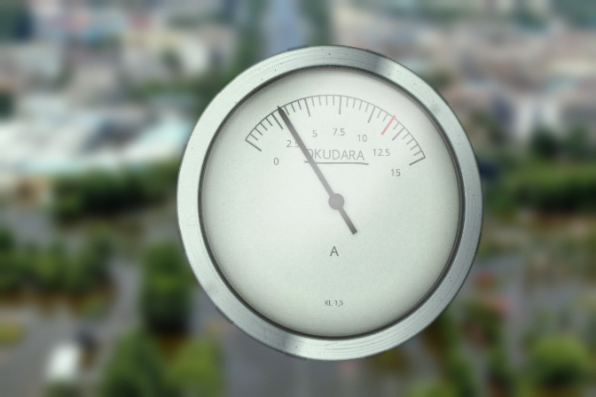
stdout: 3
